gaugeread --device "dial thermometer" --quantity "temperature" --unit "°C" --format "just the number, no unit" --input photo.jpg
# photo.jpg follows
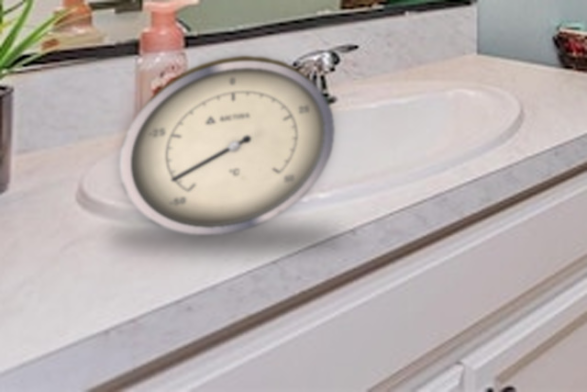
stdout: -42.5
